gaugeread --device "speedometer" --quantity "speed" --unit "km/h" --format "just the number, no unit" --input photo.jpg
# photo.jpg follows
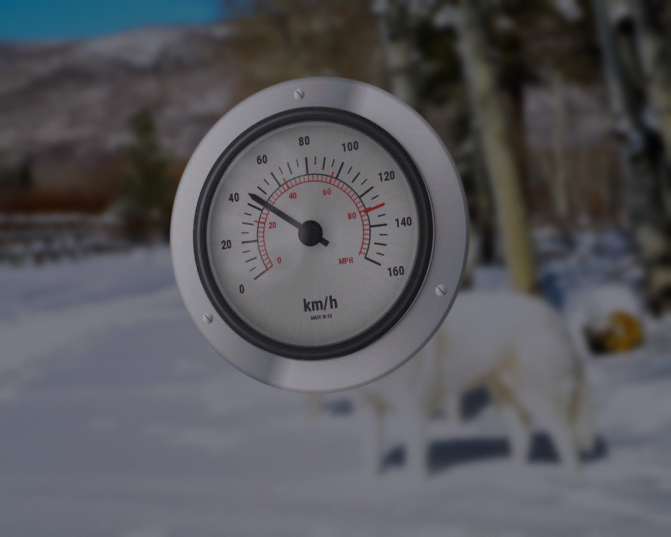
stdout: 45
